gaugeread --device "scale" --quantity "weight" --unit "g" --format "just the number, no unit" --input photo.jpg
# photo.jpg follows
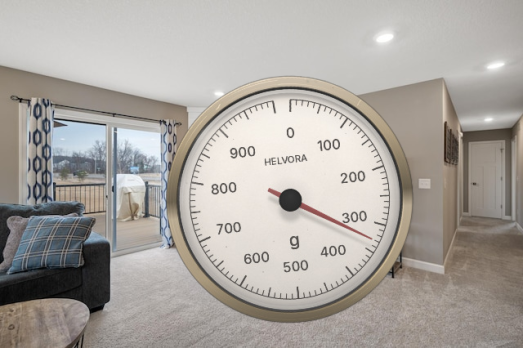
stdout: 330
